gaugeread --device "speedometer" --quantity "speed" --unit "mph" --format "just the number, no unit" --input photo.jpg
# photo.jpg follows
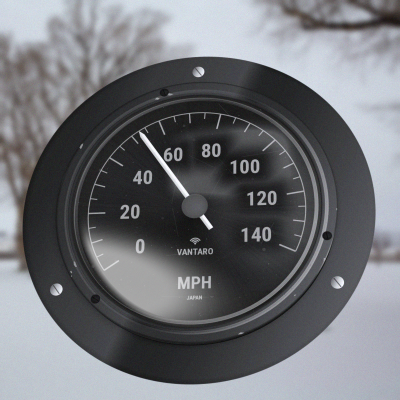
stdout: 52.5
